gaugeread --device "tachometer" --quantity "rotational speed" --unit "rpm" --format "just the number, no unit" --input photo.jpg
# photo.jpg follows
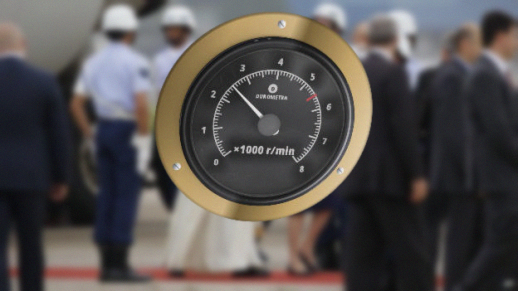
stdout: 2500
